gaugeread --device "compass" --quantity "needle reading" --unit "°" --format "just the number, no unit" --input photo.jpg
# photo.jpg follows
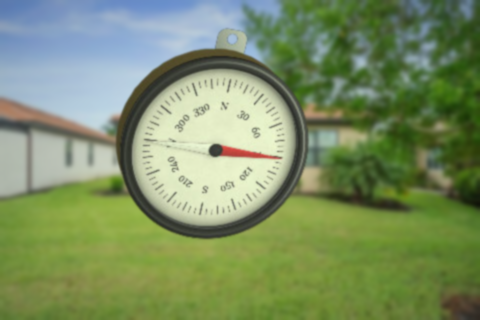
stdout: 90
